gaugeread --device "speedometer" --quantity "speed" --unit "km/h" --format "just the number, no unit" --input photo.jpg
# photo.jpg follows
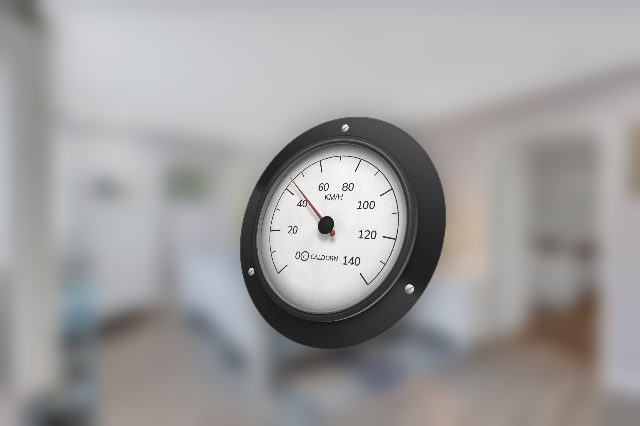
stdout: 45
